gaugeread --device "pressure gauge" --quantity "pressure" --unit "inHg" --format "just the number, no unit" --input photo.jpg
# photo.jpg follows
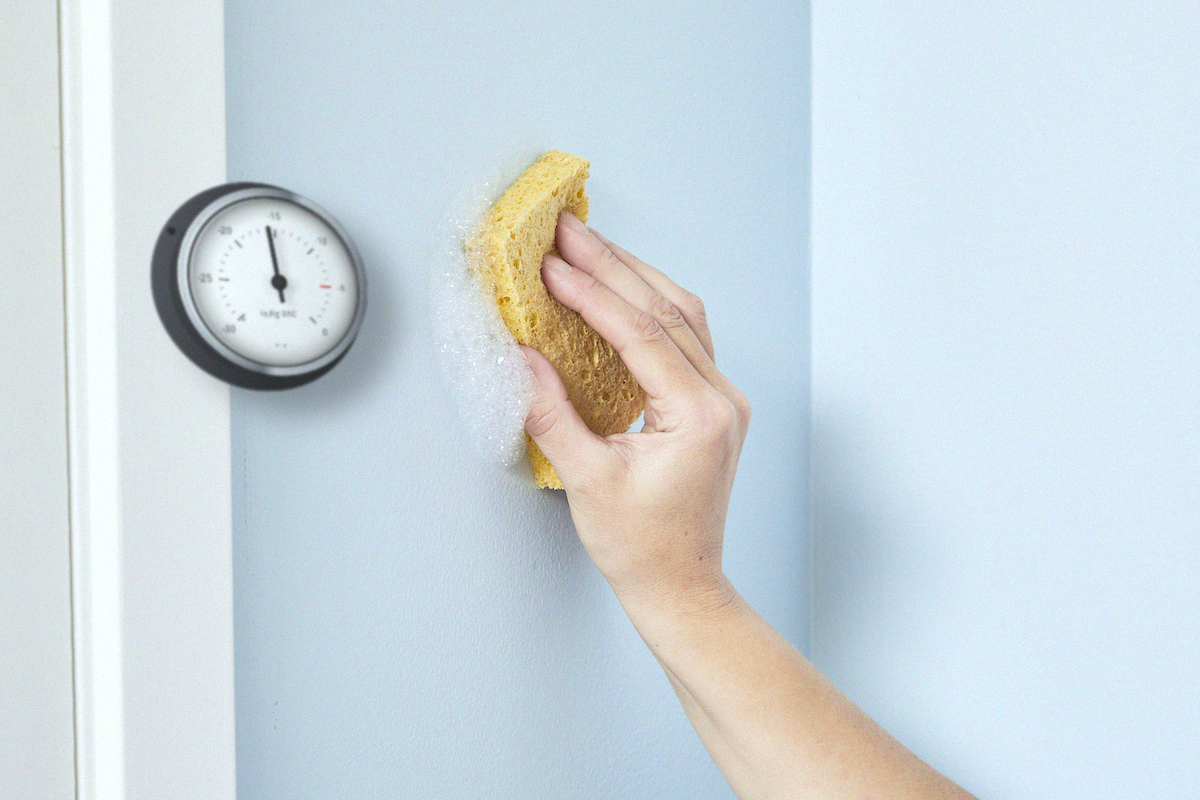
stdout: -16
